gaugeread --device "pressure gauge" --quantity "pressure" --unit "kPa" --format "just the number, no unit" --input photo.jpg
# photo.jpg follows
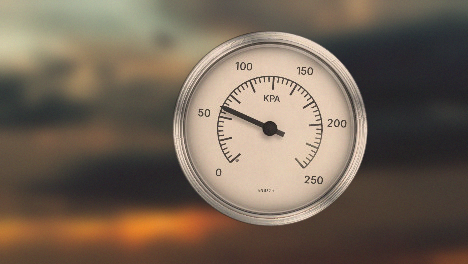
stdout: 60
